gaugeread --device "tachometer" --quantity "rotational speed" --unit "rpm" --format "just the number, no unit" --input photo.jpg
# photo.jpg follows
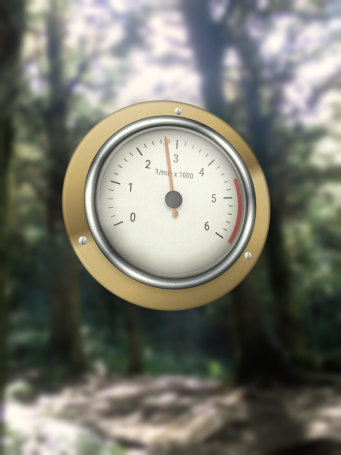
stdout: 2700
